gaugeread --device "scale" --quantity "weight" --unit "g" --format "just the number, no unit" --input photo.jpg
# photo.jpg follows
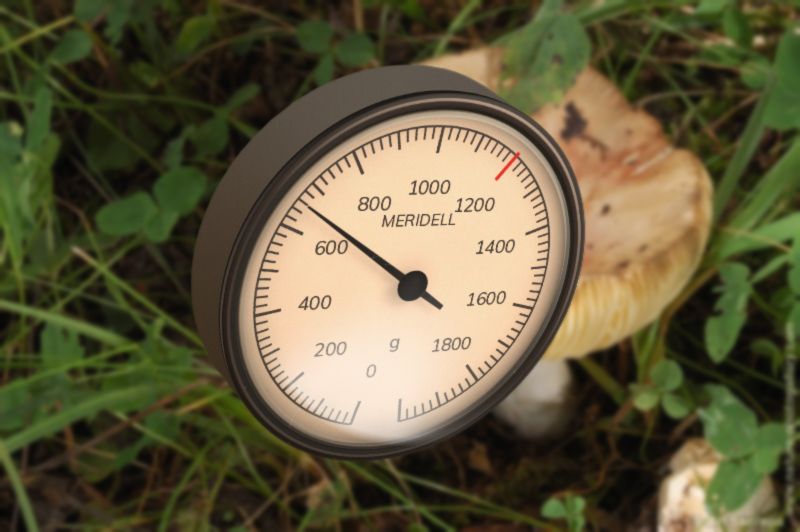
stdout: 660
